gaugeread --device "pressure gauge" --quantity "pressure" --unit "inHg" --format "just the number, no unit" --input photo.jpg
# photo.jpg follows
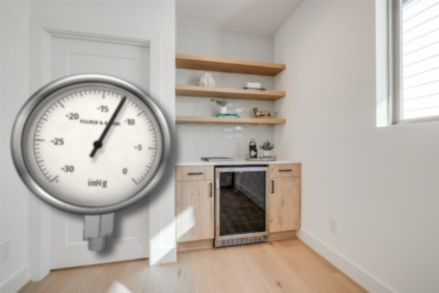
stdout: -12.5
